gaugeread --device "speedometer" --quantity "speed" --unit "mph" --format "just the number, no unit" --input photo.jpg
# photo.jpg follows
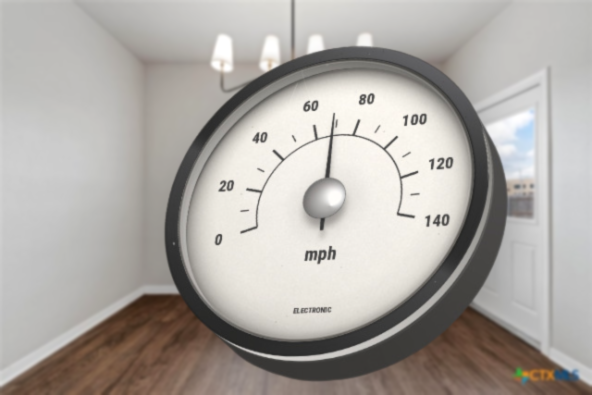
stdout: 70
